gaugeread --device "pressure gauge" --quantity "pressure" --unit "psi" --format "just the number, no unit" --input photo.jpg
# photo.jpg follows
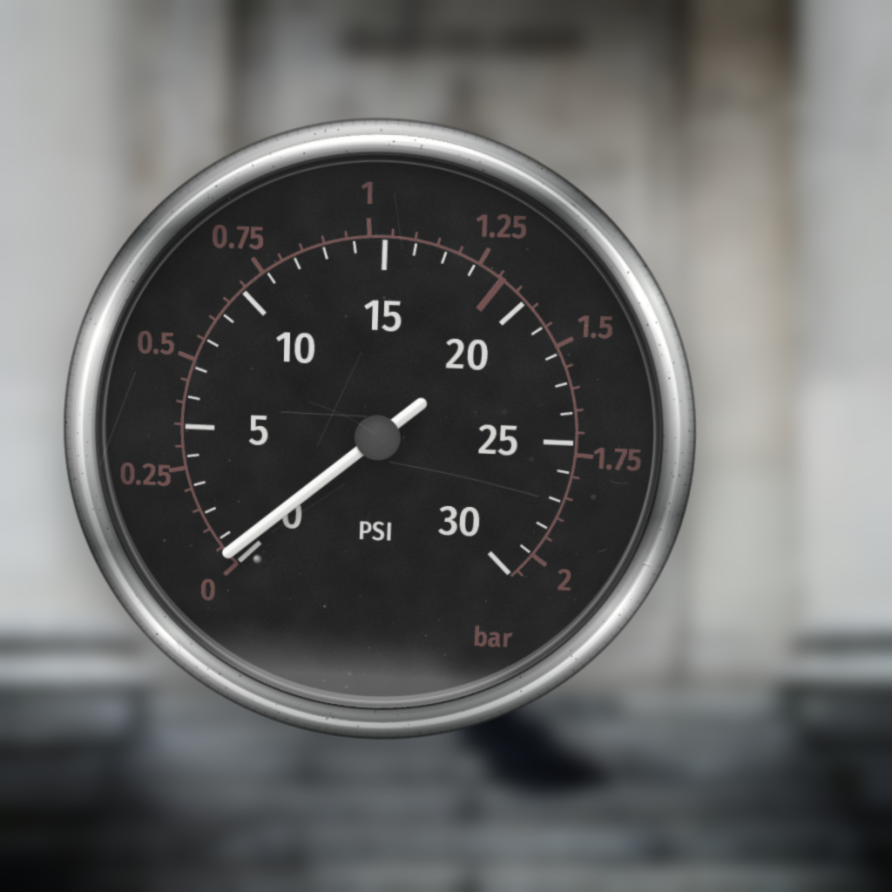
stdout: 0.5
